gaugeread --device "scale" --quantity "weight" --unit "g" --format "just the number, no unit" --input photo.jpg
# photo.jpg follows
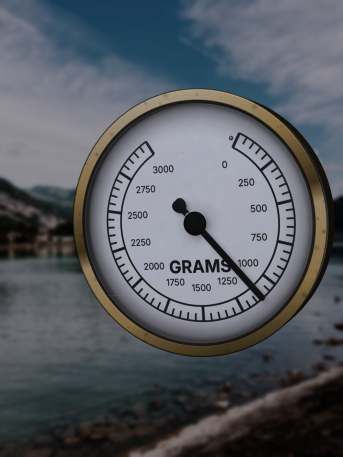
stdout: 1100
